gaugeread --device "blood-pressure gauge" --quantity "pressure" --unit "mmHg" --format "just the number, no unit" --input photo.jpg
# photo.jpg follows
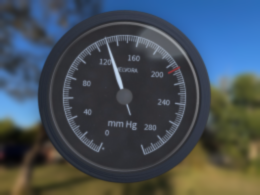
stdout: 130
